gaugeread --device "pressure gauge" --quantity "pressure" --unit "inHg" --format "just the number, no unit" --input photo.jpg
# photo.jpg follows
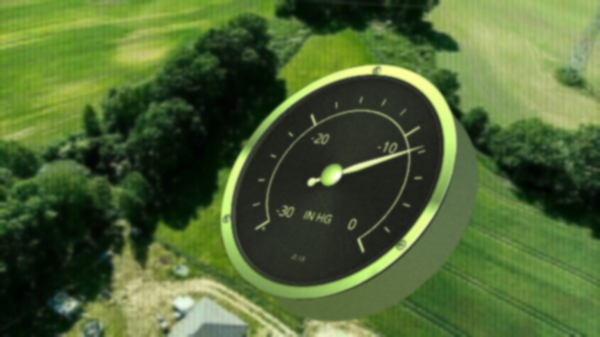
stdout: -8
